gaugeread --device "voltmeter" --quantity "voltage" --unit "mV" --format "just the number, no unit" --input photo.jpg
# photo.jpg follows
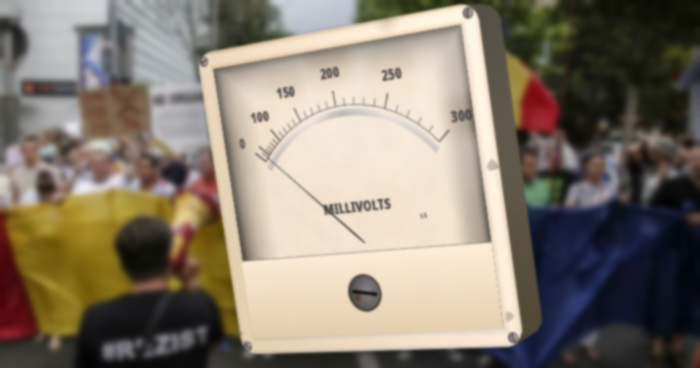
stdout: 50
